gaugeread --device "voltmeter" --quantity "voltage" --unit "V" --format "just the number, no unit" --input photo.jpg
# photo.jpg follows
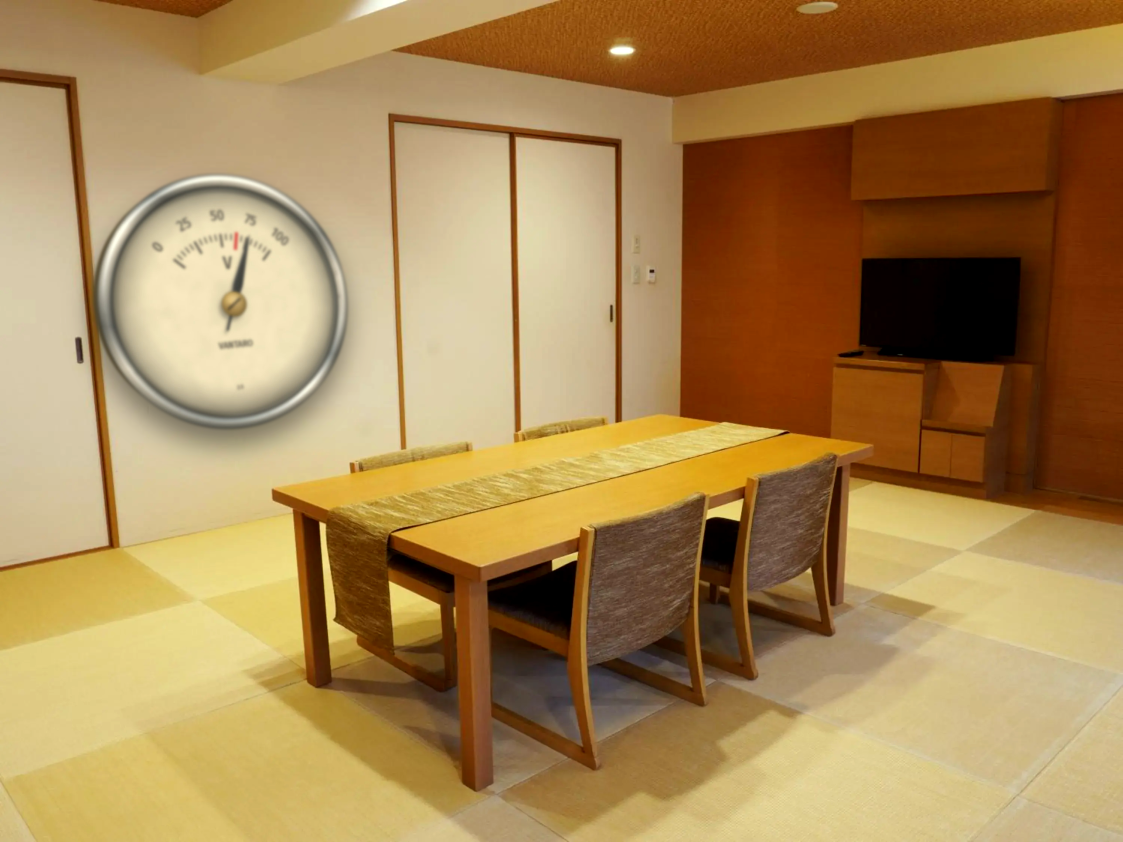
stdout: 75
